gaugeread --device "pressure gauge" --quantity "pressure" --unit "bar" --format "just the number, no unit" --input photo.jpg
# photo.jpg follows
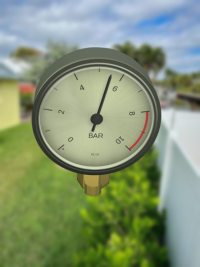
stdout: 5.5
